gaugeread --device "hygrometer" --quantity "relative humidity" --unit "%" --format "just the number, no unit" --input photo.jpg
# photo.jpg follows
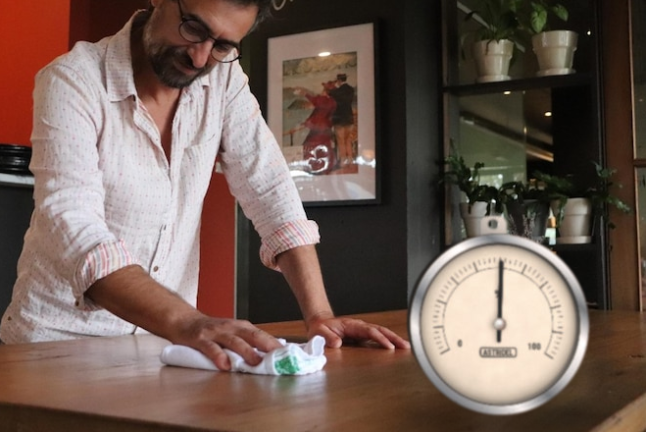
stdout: 50
